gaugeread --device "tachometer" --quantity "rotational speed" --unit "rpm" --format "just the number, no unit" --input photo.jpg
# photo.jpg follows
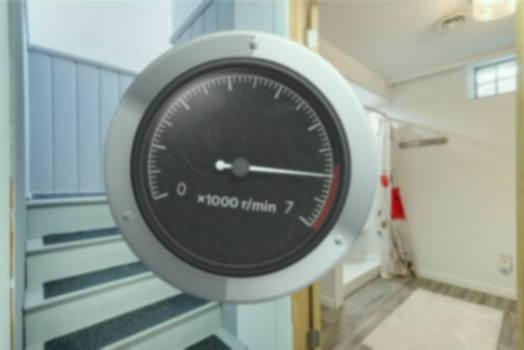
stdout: 6000
